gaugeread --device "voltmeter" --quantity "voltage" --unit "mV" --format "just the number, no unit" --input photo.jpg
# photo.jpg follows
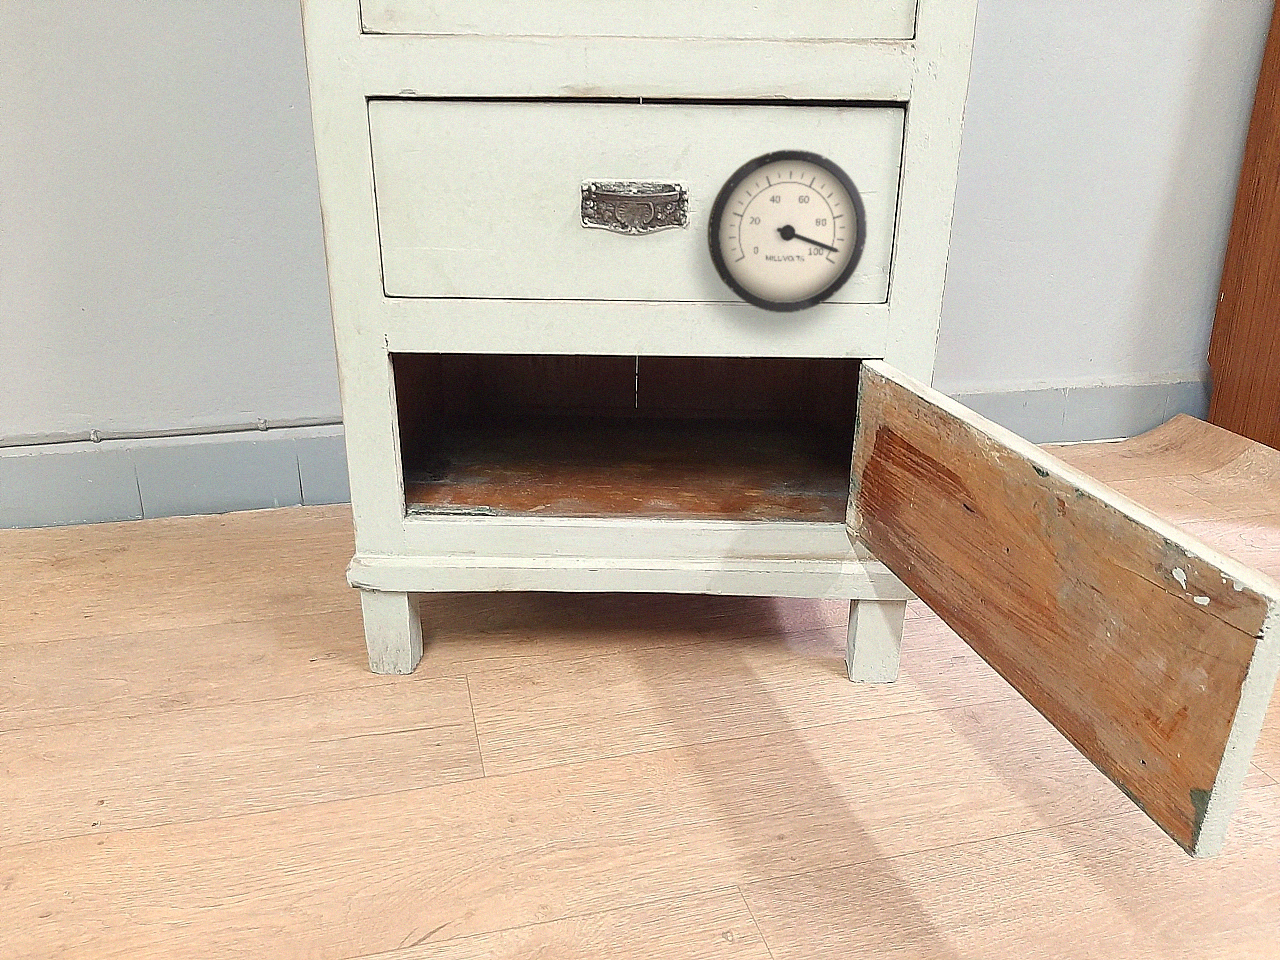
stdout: 95
